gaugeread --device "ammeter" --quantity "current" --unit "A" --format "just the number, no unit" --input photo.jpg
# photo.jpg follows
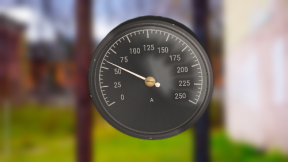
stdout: 60
